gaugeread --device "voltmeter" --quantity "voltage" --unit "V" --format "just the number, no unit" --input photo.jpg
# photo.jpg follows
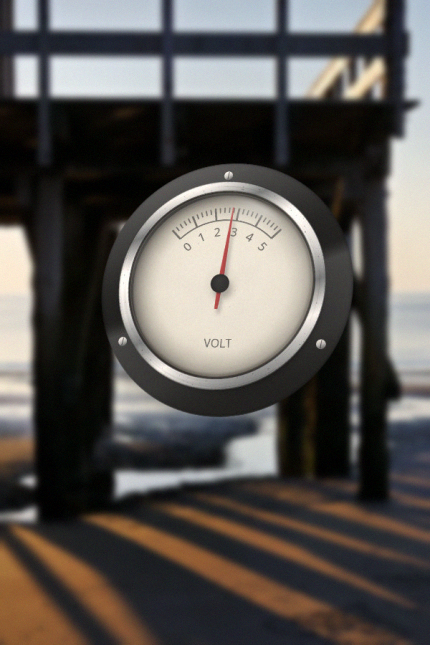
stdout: 2.8
